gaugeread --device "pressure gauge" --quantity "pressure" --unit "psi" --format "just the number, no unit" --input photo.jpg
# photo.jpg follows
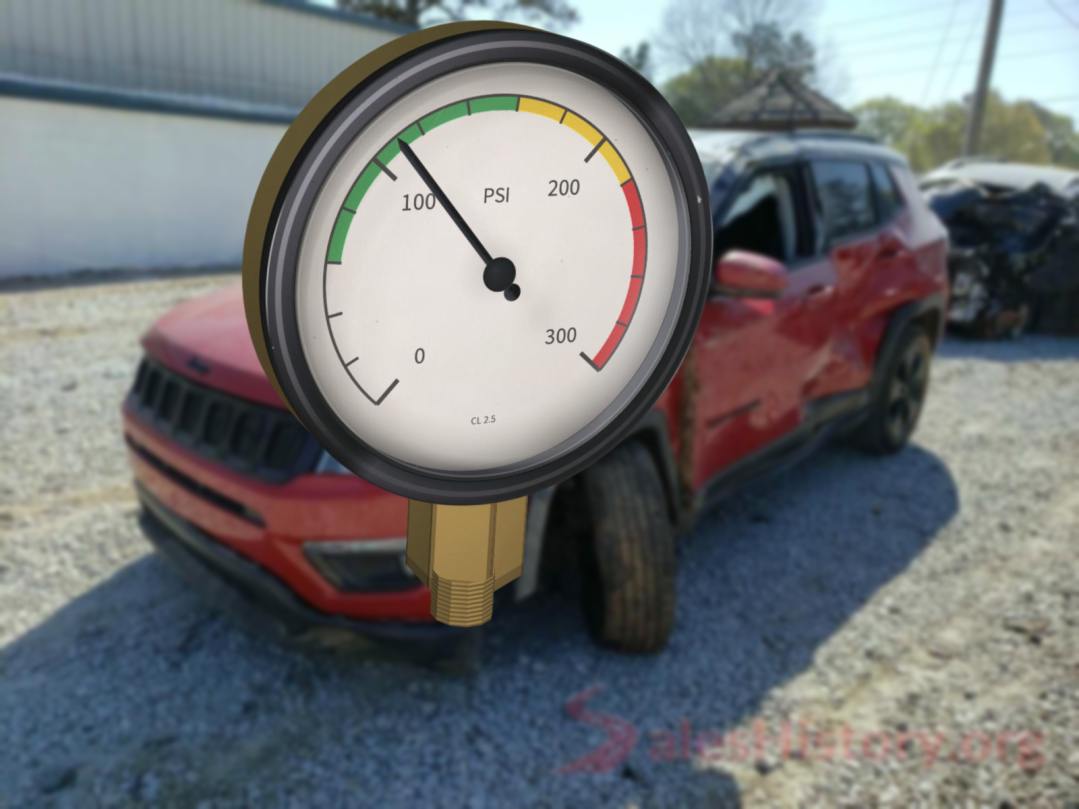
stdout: 110
